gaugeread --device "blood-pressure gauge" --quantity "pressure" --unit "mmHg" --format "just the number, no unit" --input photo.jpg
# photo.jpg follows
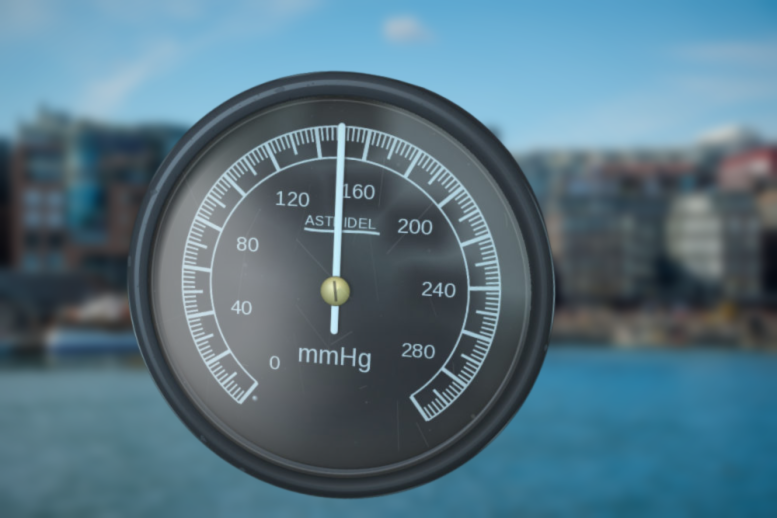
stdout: 150
